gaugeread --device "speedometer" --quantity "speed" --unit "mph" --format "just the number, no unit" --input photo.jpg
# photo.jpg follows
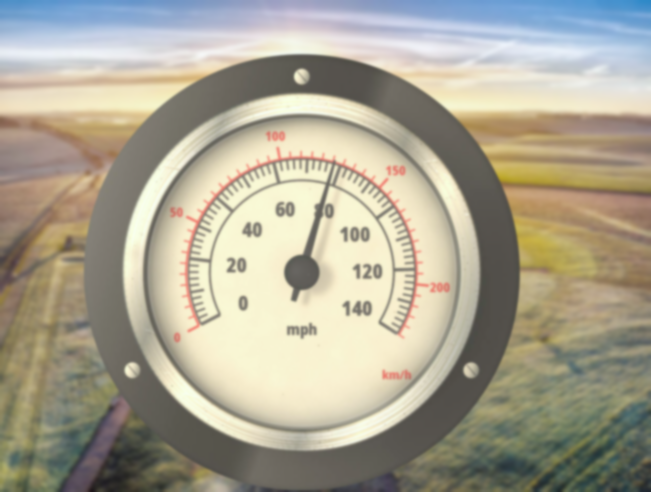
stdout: 78
